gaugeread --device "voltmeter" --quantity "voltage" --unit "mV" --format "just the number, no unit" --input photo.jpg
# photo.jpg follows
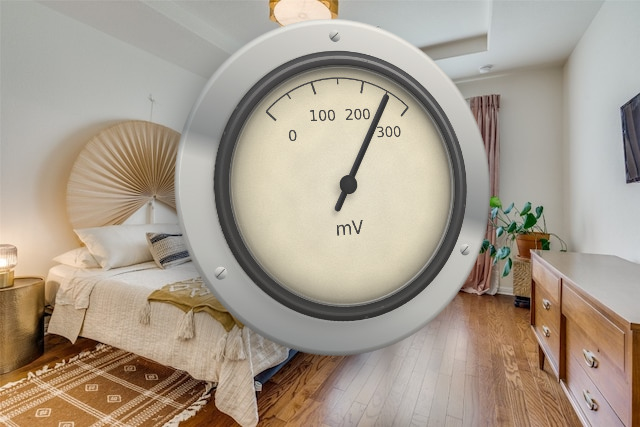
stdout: 250
